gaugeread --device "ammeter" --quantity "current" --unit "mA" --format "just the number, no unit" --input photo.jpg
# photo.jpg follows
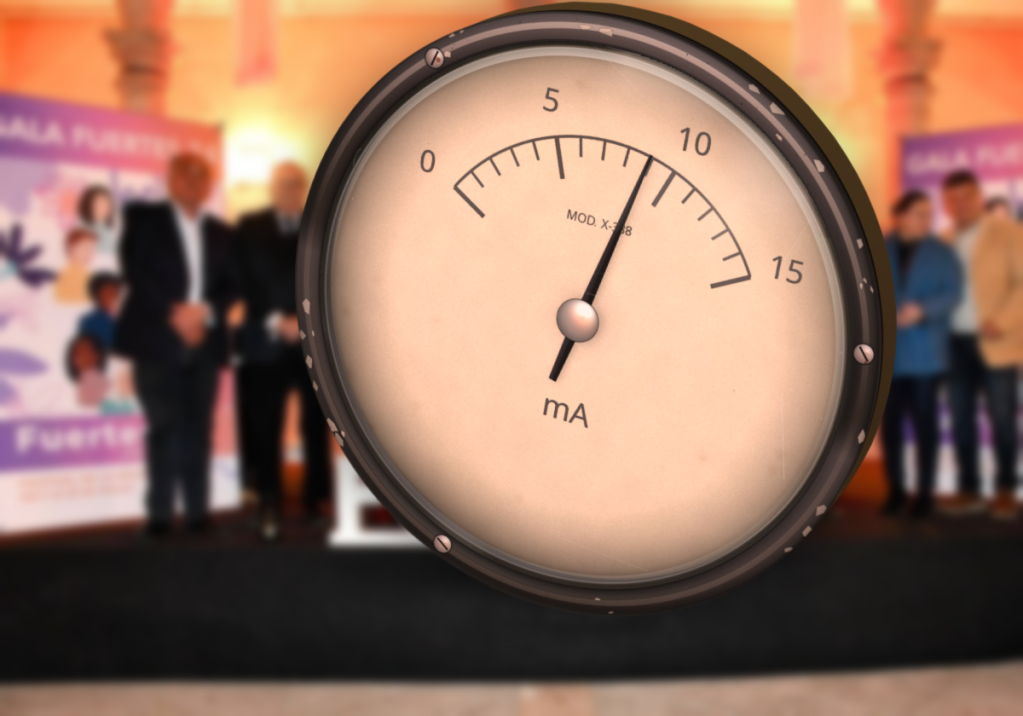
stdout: 9
